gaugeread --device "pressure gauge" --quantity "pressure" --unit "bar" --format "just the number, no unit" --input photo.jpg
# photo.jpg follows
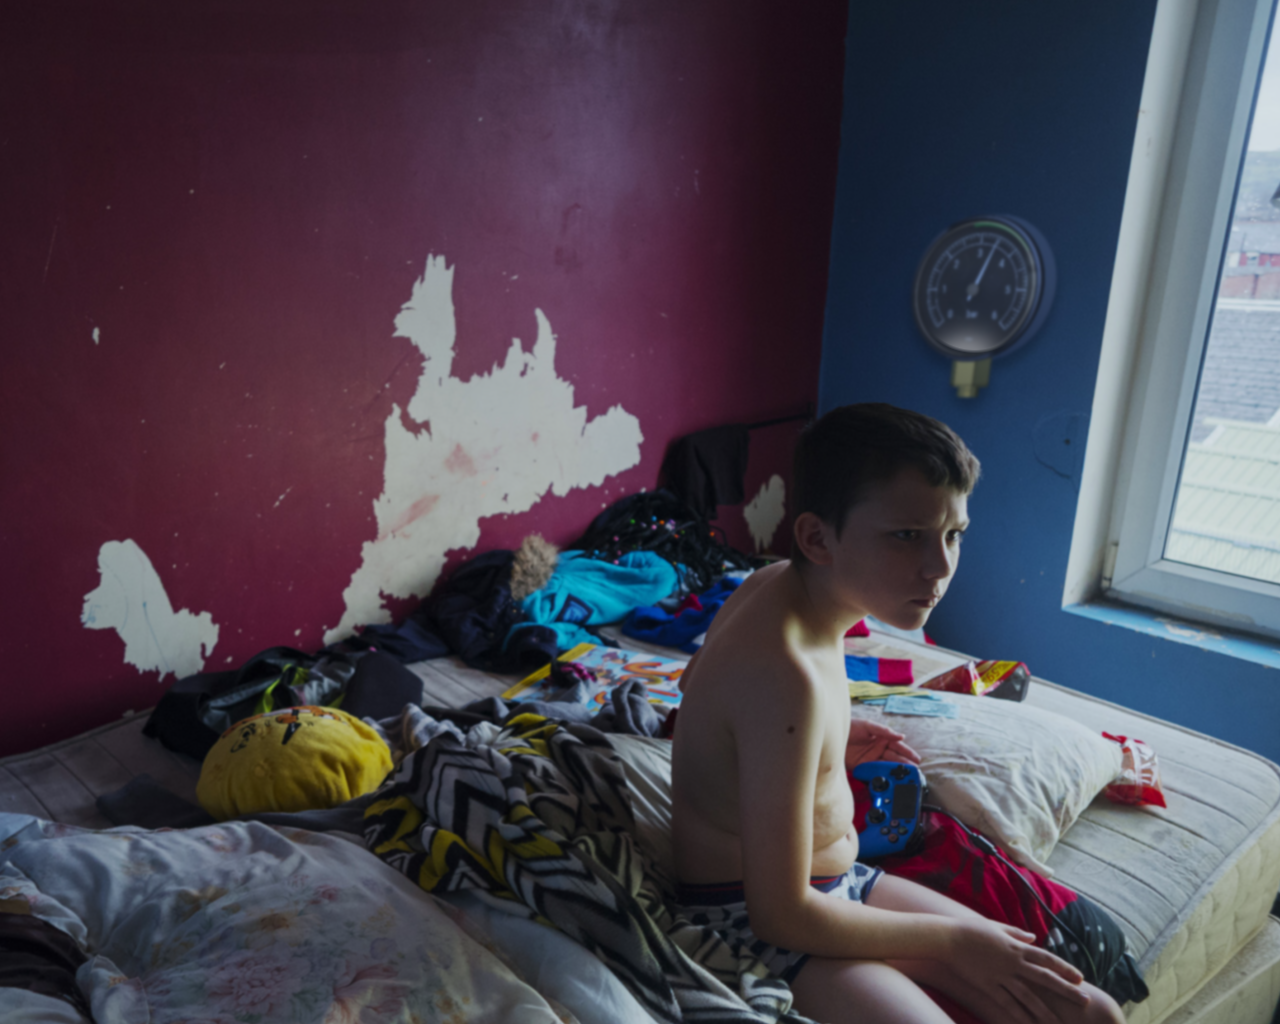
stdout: 3.5
